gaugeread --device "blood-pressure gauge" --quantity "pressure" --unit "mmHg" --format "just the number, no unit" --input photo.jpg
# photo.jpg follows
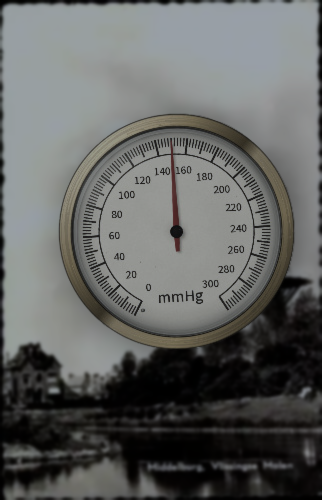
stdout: 150
